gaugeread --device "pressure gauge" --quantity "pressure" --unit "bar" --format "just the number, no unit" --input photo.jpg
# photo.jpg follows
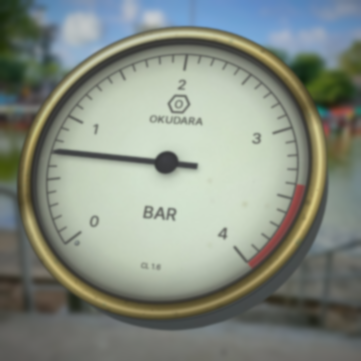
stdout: 0.7
